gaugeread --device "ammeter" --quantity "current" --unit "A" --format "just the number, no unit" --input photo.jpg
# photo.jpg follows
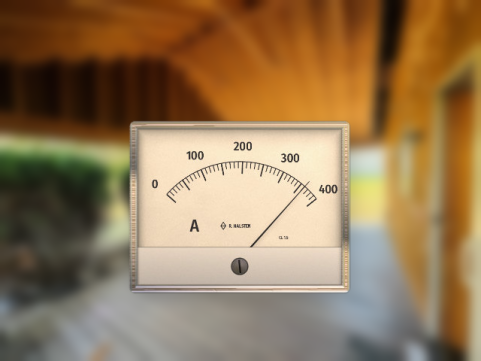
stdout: 360
